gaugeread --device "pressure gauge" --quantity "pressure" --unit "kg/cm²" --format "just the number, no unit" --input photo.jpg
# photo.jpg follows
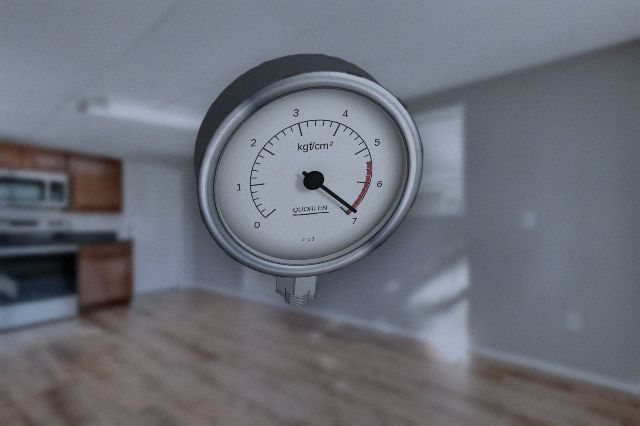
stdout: 6.8
